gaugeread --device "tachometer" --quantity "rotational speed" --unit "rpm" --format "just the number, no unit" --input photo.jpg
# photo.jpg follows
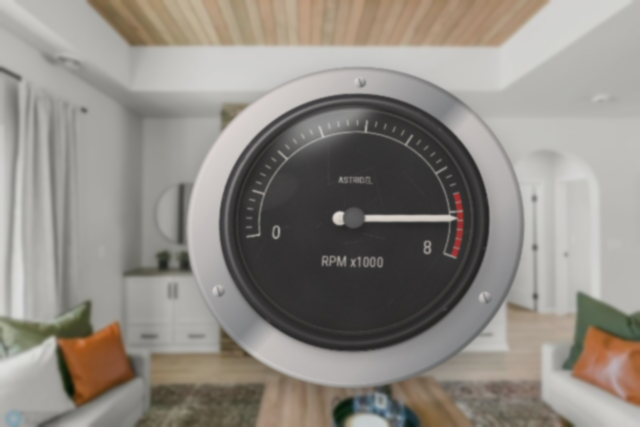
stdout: 7200
